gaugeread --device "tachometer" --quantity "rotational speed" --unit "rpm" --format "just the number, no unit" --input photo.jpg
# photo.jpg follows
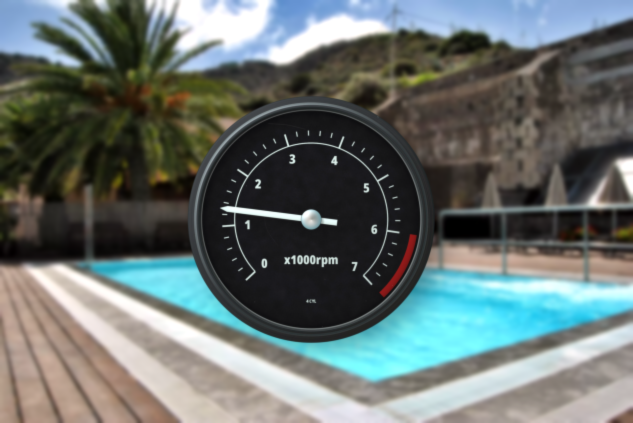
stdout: 1300
